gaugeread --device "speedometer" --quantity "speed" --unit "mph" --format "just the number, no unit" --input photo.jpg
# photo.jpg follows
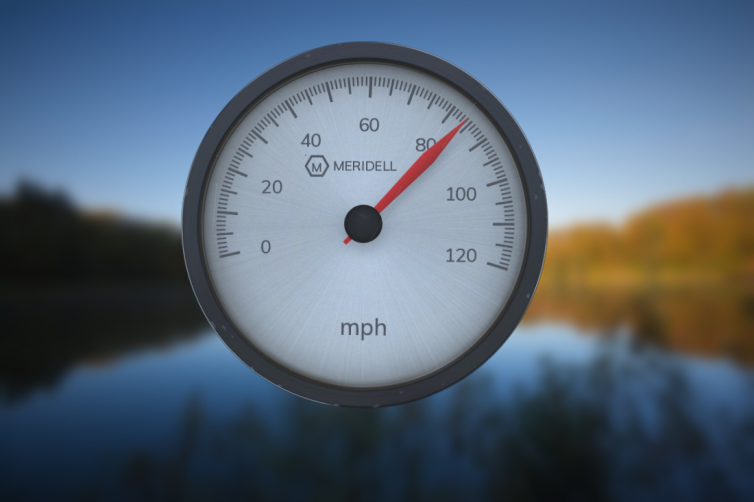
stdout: 84
